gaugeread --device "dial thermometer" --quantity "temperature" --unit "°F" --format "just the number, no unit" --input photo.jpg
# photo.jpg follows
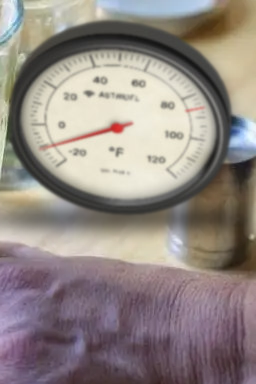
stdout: -10
